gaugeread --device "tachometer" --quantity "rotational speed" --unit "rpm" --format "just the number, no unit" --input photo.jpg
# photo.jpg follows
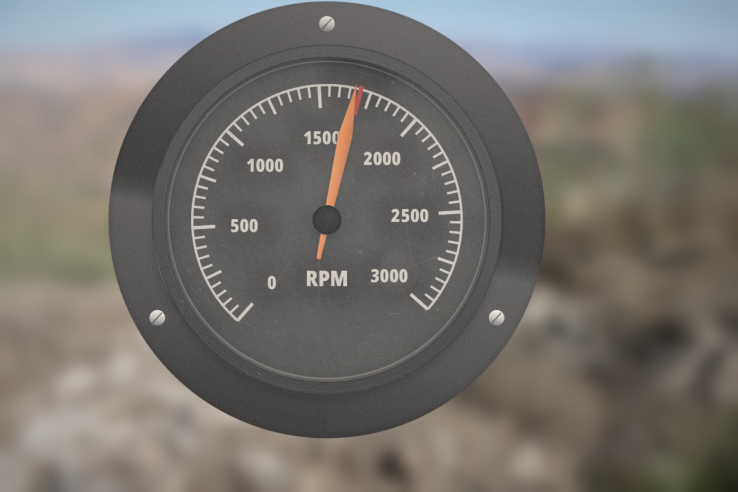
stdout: 1675
